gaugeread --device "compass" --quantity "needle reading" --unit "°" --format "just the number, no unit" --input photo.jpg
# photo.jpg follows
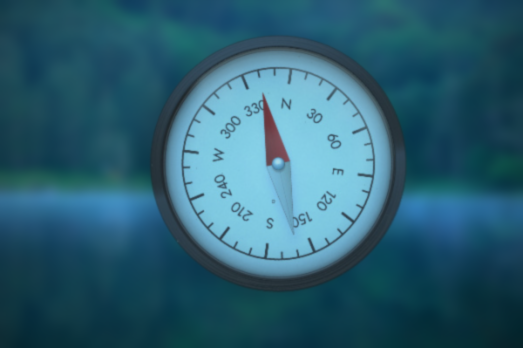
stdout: 340
